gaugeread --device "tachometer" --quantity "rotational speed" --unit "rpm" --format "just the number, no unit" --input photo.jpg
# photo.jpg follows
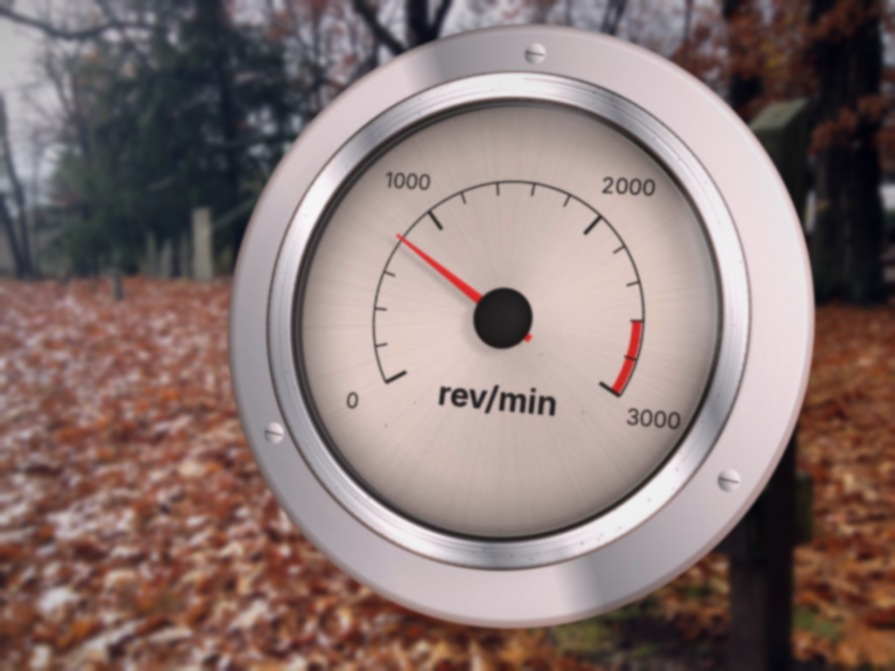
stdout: 800
